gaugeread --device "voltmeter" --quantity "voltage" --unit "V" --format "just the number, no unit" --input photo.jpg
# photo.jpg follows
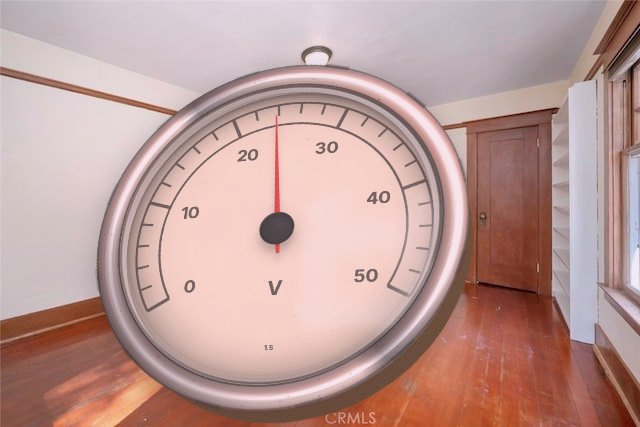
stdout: 24
